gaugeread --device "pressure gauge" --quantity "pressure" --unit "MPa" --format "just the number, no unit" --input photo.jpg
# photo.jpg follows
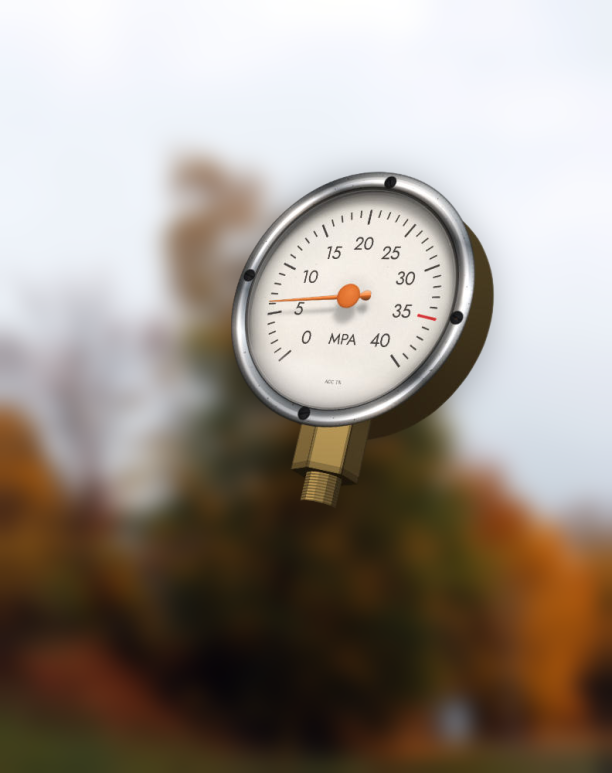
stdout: 6
